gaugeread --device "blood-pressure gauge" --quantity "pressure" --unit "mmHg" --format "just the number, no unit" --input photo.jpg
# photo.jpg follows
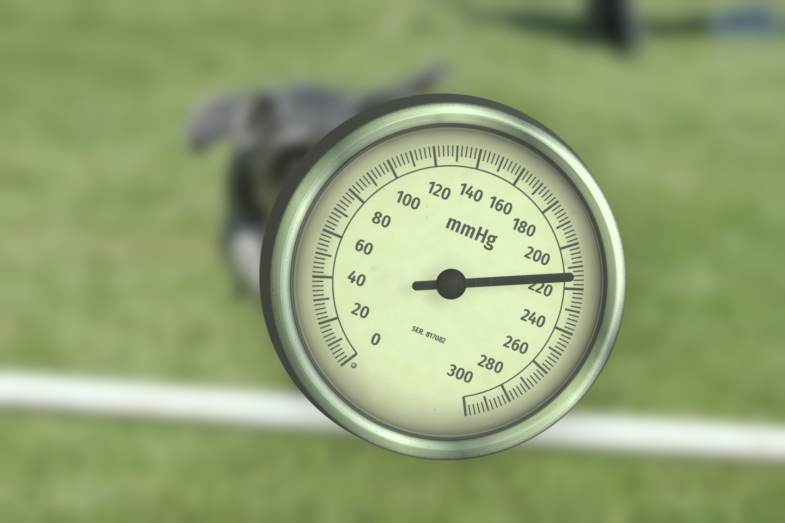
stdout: 214
